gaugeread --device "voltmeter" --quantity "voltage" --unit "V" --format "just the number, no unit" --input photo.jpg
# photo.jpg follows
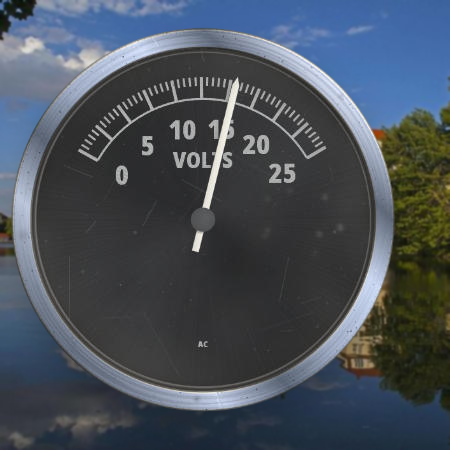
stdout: 15.5
